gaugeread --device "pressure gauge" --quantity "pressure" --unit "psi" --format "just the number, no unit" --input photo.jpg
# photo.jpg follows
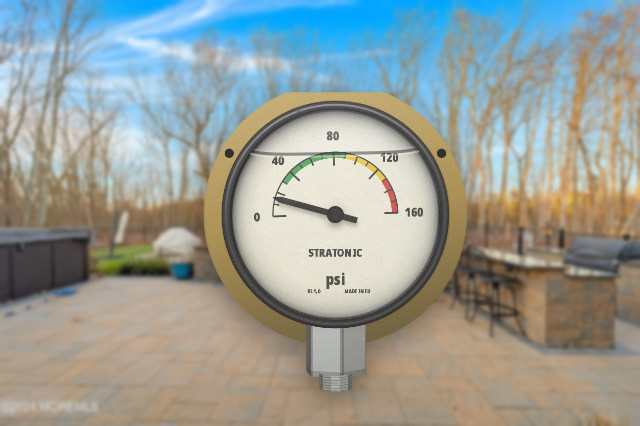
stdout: 15
